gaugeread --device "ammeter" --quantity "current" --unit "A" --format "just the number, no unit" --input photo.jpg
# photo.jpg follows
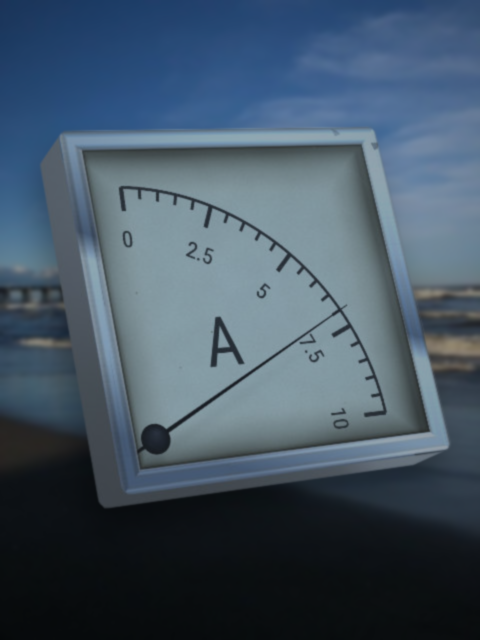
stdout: 7
